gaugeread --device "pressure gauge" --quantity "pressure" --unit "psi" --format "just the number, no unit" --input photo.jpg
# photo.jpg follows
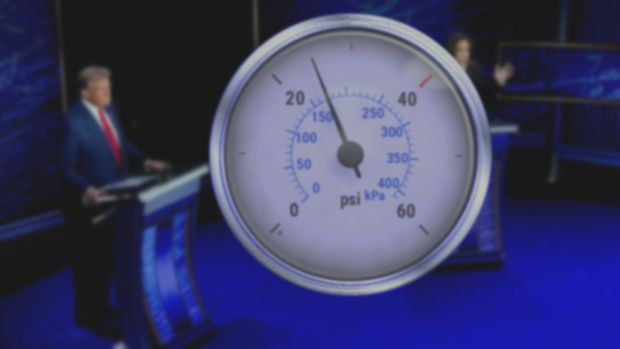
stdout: 25
